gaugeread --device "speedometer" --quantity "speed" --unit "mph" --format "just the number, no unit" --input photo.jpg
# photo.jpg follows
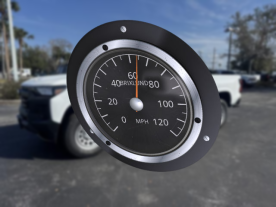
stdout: 65
